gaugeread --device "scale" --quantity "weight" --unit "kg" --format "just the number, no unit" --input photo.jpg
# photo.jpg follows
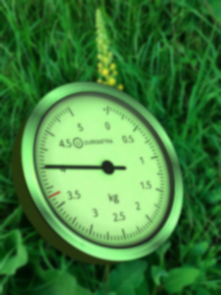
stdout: 4
